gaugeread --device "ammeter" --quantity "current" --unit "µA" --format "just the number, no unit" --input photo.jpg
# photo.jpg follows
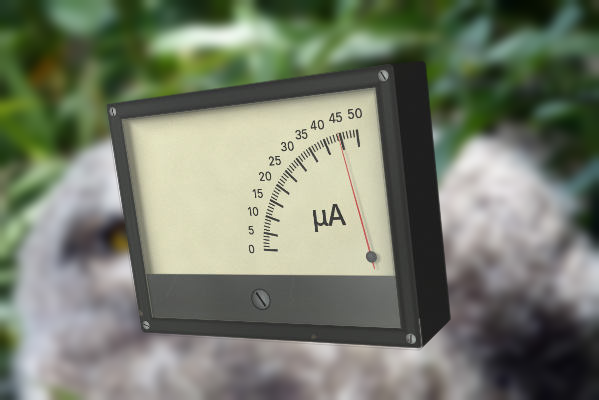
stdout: 45
